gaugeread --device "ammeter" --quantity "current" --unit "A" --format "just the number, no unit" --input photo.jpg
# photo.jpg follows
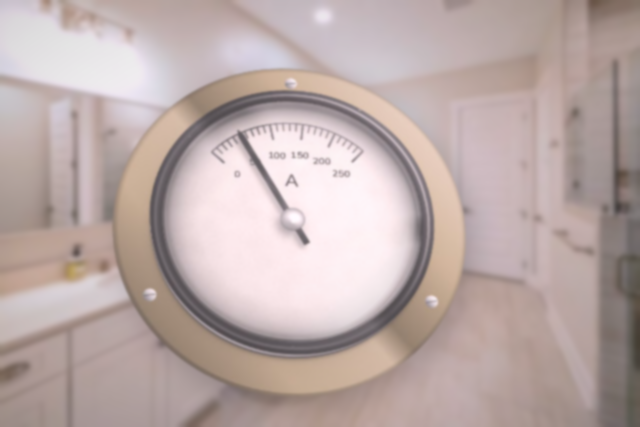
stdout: 50
